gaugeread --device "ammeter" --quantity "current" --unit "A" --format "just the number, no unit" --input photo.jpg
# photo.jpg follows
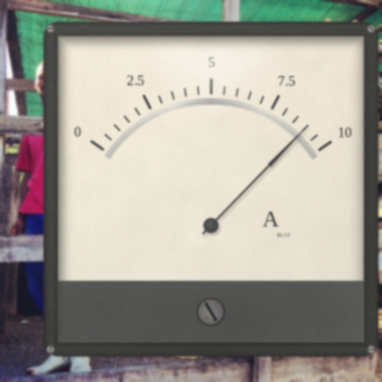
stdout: 9
